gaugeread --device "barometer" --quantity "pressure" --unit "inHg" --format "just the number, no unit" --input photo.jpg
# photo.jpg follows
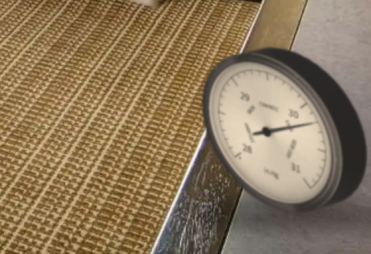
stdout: 30.2
